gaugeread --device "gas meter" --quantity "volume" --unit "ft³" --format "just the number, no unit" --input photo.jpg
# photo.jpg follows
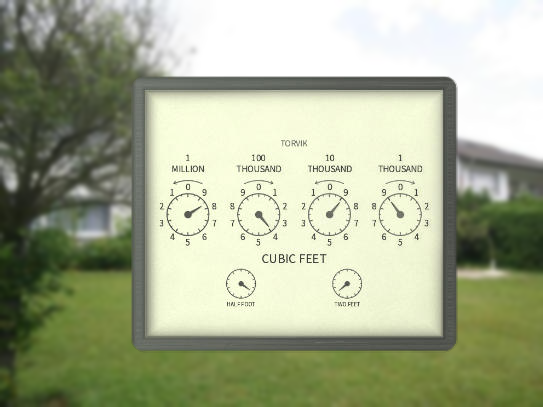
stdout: 838900
